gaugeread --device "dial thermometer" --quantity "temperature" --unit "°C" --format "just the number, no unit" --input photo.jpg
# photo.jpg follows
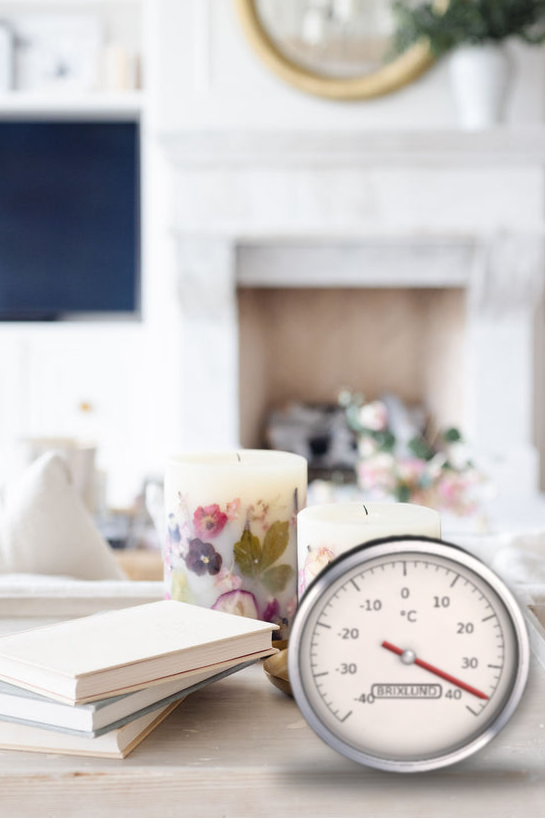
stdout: 36
